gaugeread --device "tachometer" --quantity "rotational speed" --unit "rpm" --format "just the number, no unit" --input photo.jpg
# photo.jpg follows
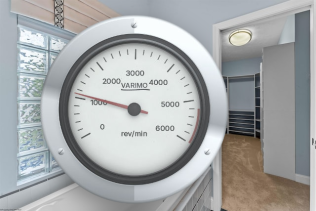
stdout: 1100
